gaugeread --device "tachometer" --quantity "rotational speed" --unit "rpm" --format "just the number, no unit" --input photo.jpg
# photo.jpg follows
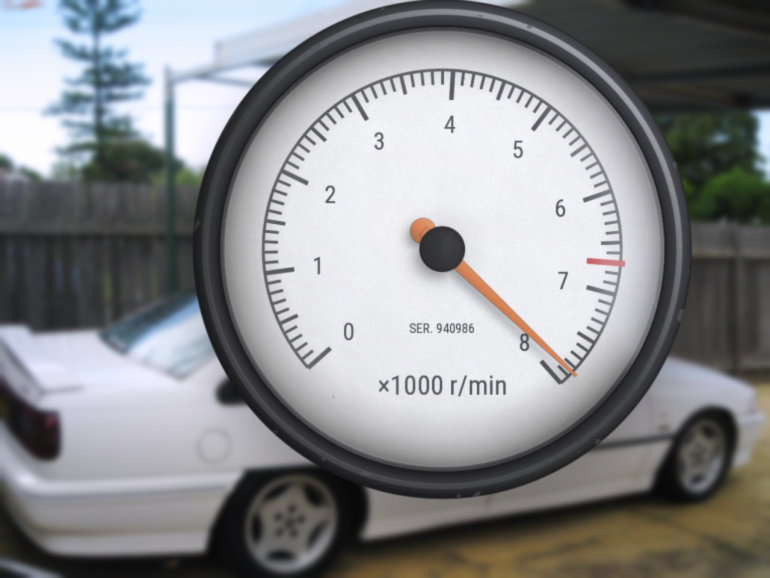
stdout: 7850
